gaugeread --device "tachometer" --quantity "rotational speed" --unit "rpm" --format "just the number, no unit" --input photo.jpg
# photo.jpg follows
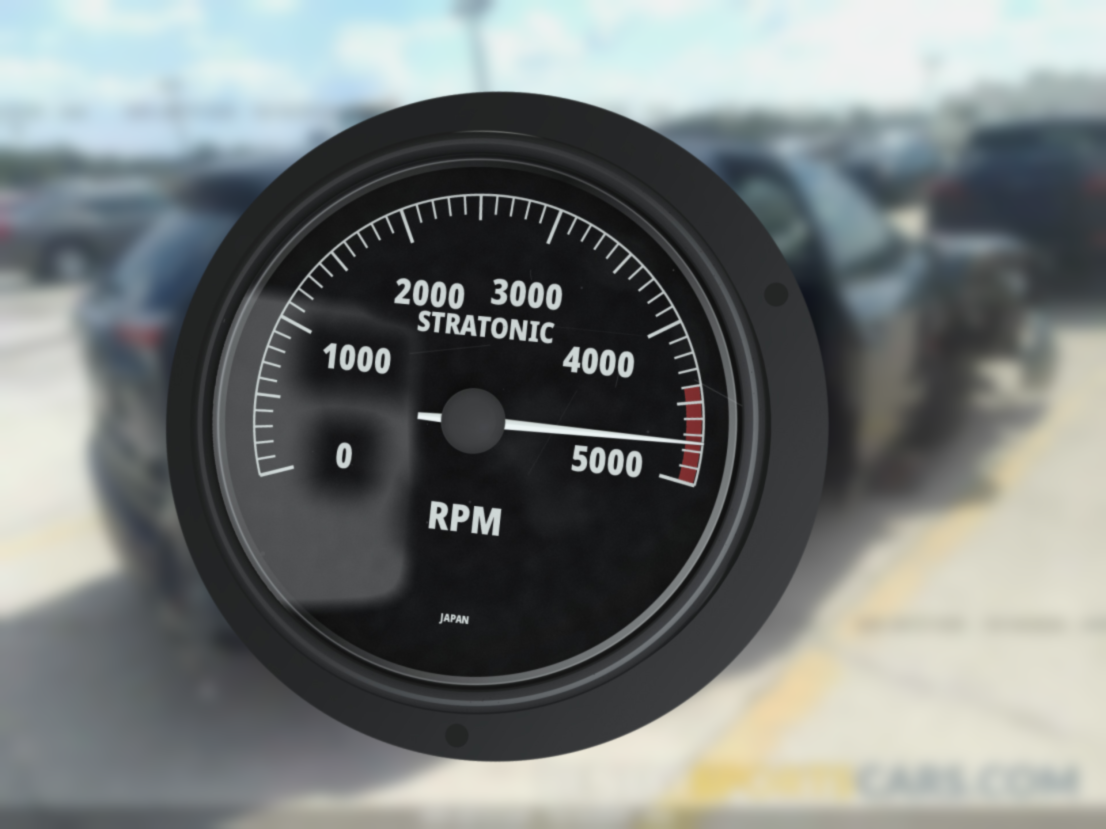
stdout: 4750
